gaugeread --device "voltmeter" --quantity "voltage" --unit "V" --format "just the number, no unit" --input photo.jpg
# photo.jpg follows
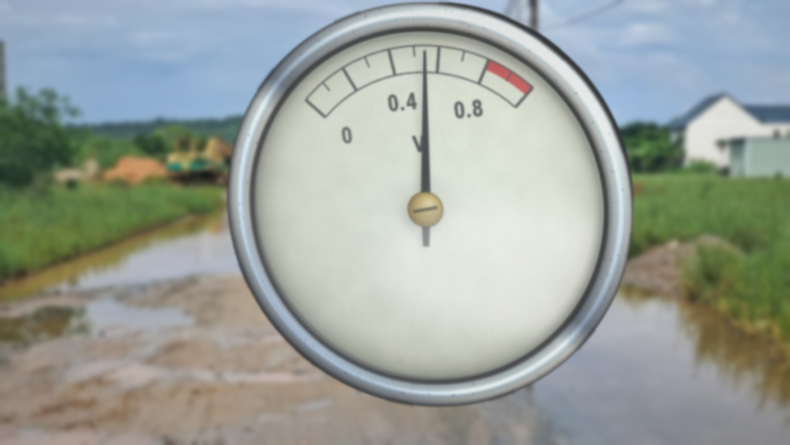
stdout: 0.55
